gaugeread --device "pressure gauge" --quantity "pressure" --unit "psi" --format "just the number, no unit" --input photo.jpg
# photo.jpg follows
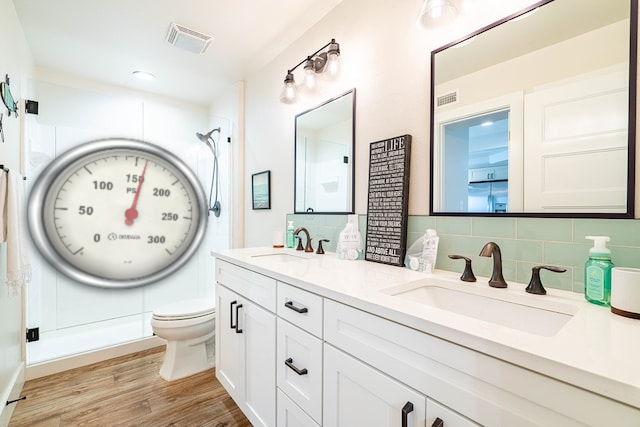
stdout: 160
